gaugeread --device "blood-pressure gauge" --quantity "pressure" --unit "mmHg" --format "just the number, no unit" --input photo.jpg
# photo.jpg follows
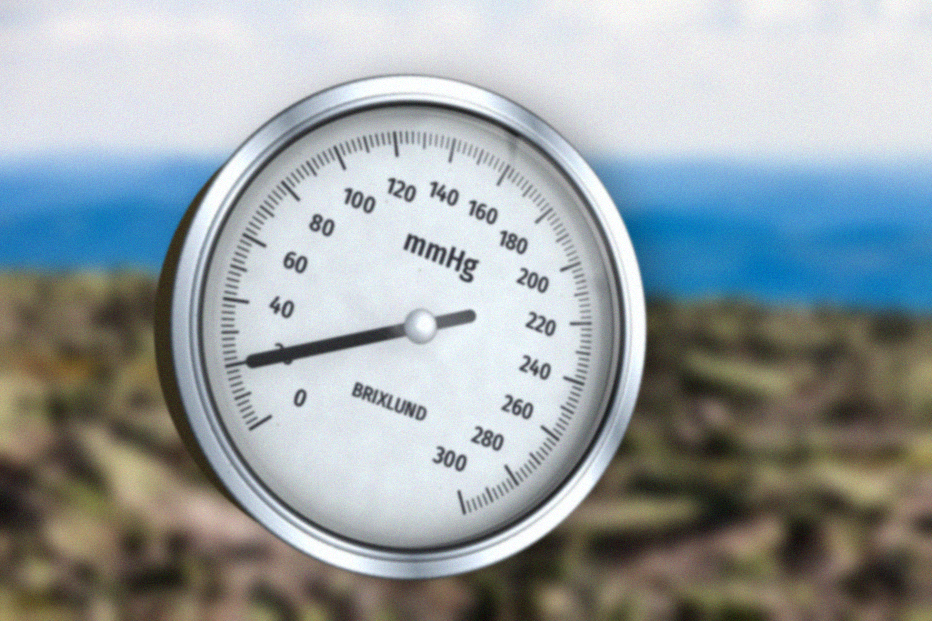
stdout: 20
